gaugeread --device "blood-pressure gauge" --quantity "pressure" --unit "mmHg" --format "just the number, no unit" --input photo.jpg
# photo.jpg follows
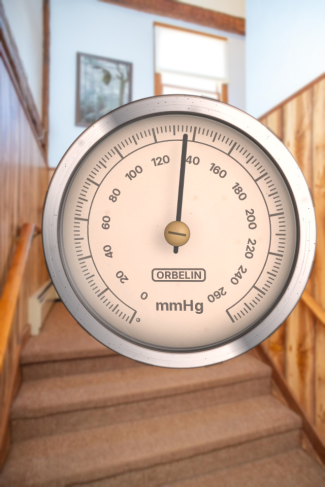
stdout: 136
